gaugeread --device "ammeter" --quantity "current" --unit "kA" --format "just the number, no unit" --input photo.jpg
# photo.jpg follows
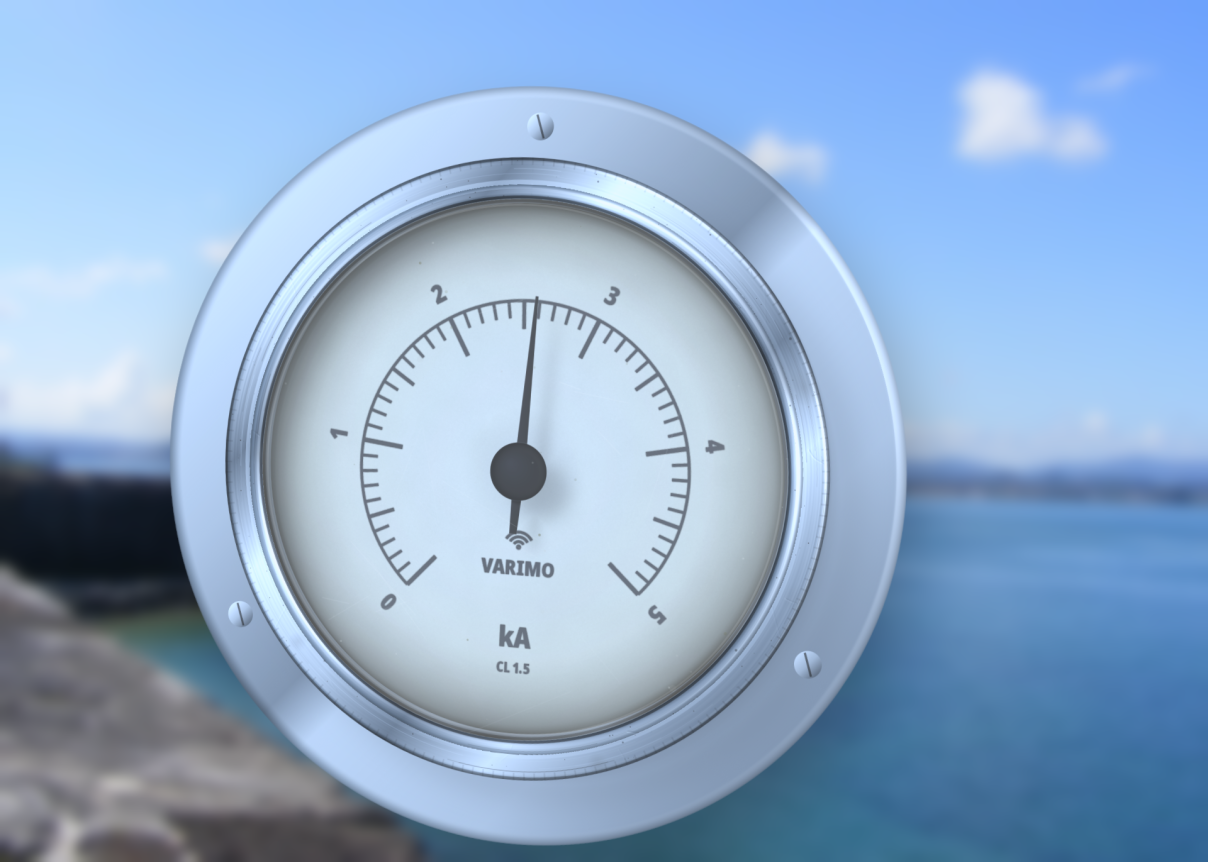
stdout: 2.6
